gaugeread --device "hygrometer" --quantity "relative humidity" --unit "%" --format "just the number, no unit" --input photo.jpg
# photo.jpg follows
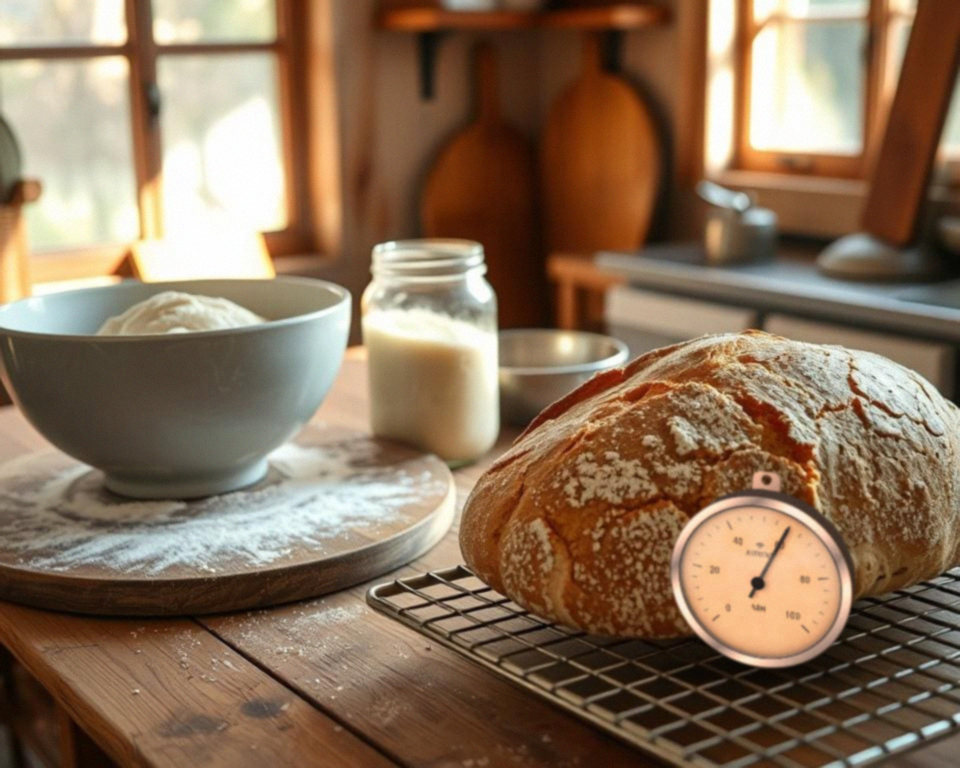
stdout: 60
